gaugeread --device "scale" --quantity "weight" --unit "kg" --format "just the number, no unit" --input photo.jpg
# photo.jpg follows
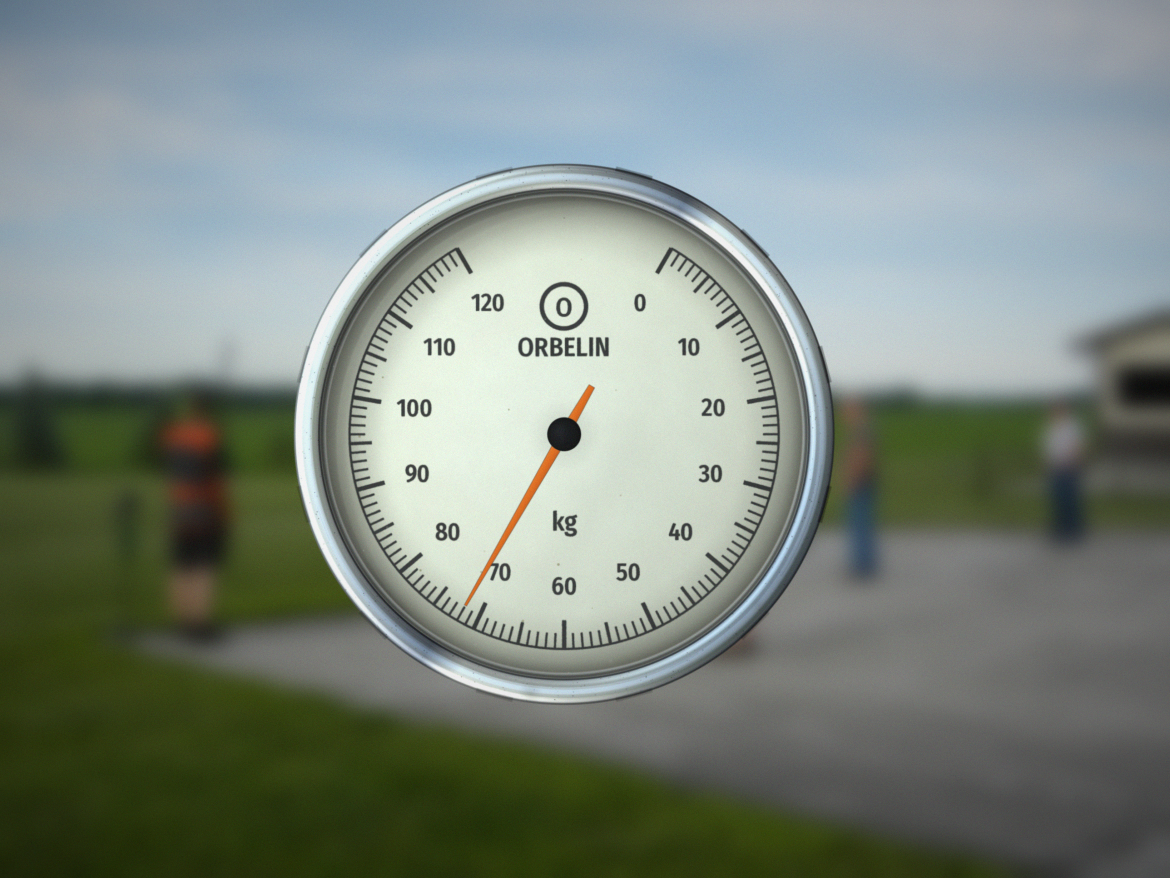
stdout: 72
